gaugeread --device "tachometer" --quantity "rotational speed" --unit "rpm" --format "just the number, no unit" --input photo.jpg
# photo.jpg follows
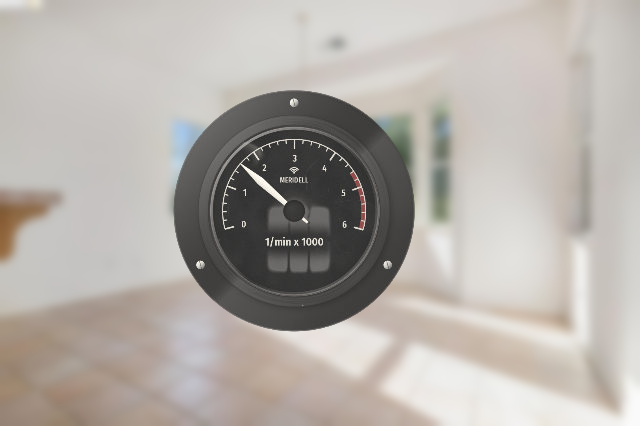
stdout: 1600
